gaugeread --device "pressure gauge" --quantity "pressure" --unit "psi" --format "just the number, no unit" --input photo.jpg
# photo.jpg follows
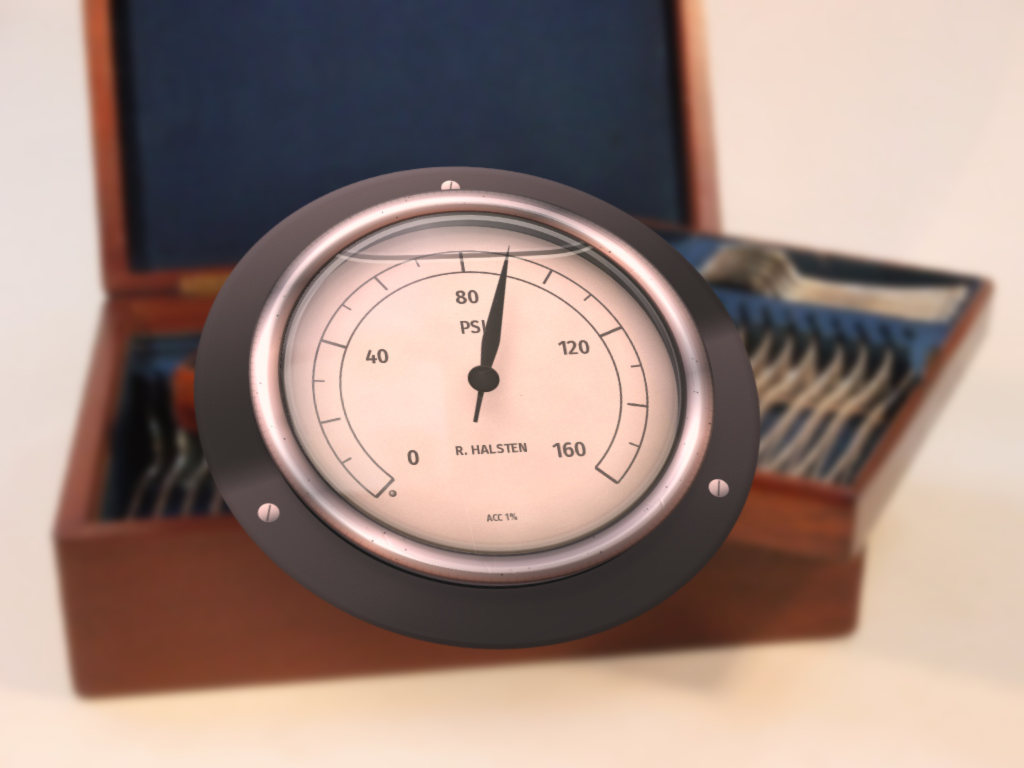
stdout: 90
